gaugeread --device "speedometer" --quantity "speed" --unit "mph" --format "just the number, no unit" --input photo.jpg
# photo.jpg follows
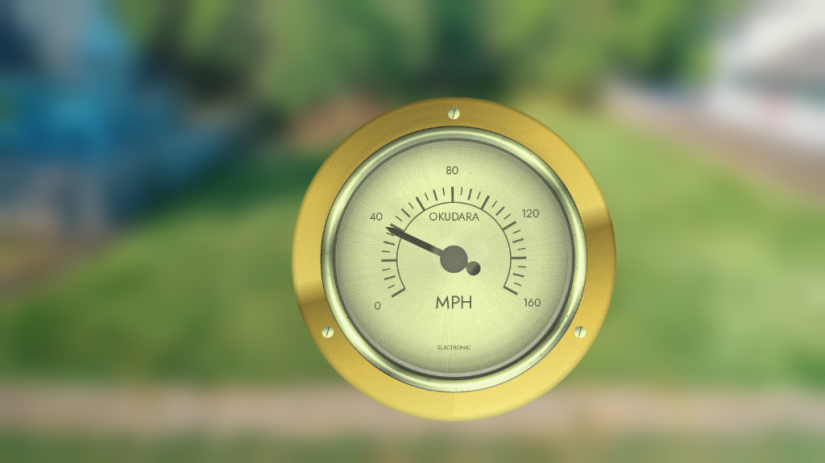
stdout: 37.5
